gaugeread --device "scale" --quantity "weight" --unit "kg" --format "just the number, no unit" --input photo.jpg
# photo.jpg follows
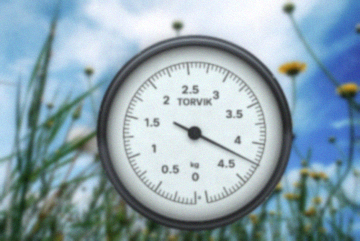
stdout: 4.25
